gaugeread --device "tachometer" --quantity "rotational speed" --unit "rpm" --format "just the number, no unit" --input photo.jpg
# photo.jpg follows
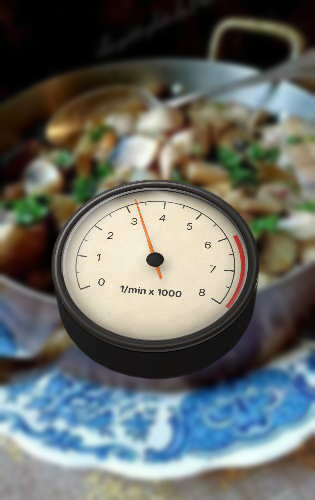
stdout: 3250
